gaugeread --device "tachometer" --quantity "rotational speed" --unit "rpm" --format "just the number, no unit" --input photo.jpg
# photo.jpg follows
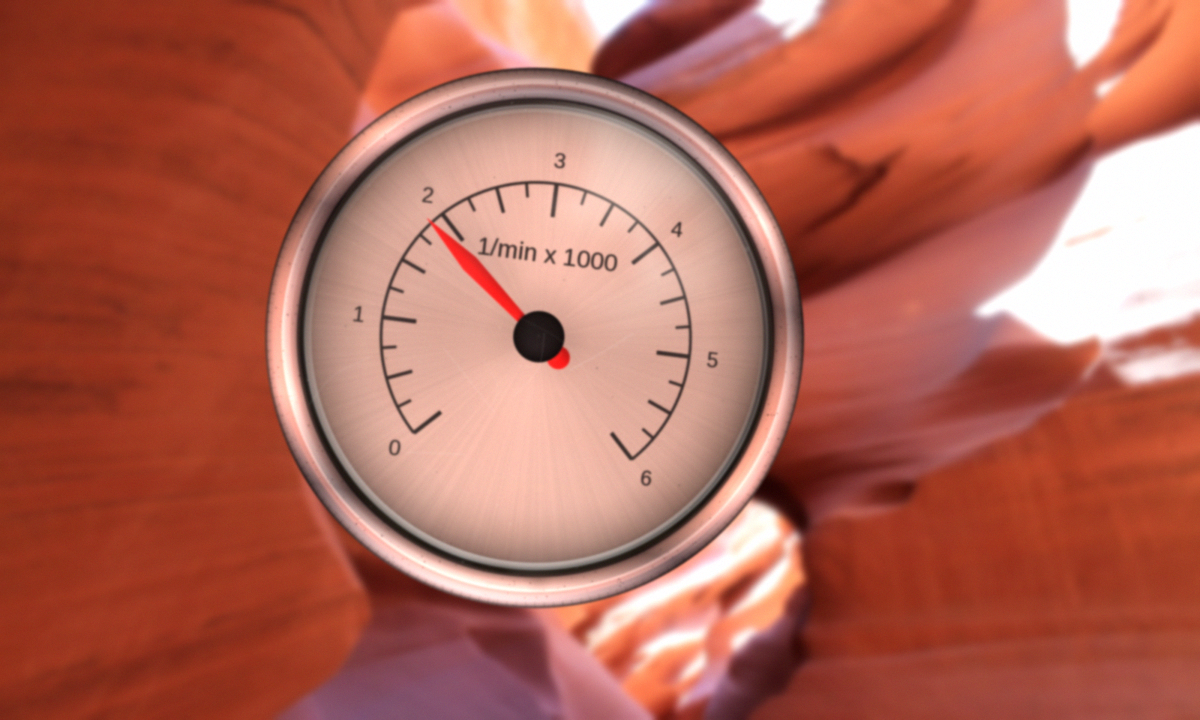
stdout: 1875
